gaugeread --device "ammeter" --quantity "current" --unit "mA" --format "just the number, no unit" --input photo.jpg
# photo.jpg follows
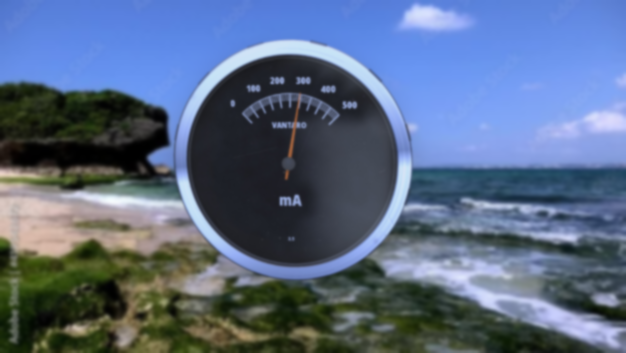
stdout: 300
